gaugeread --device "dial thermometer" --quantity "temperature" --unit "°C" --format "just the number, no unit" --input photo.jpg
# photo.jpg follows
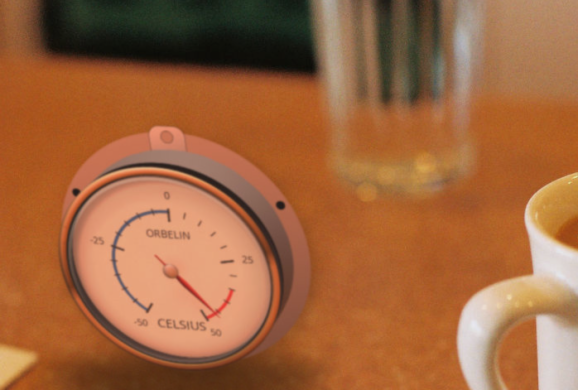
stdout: 45
